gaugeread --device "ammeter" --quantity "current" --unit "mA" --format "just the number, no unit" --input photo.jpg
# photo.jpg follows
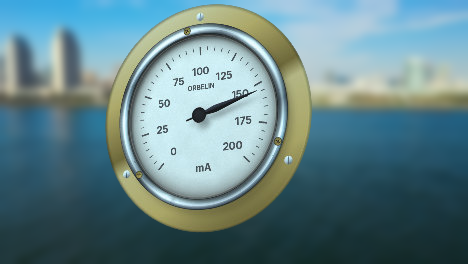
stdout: 155
